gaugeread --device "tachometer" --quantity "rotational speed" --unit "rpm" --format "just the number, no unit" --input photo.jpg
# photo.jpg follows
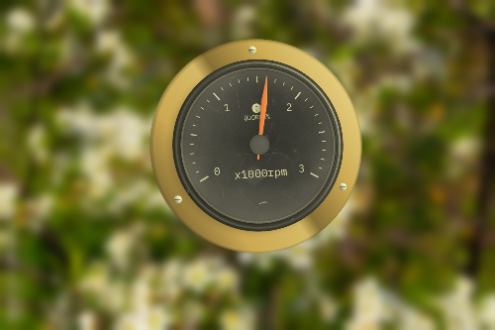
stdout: 1600
